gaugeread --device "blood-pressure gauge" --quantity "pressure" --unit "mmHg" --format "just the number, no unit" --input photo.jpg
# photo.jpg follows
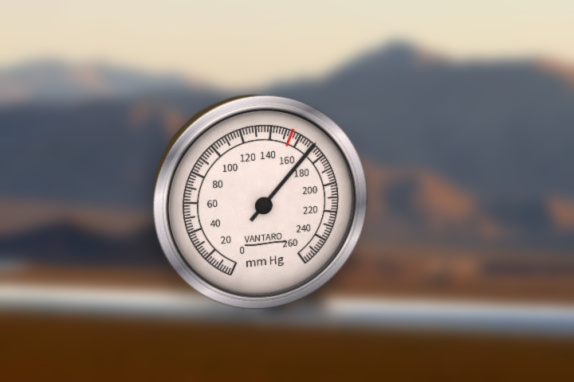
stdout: 170
